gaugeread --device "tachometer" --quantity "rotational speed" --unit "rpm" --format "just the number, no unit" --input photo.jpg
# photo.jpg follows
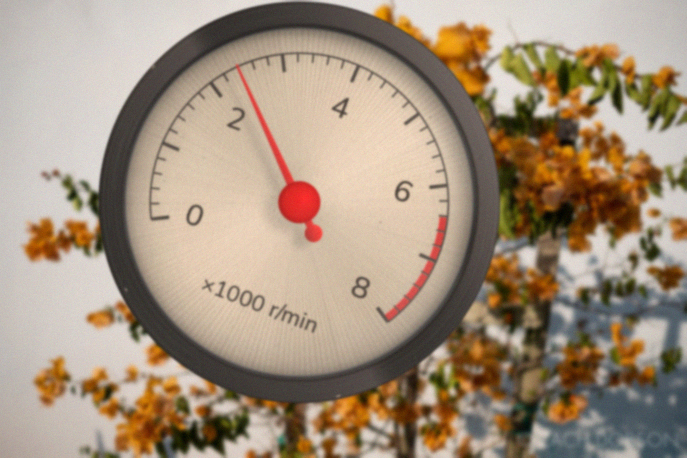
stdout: 2400
